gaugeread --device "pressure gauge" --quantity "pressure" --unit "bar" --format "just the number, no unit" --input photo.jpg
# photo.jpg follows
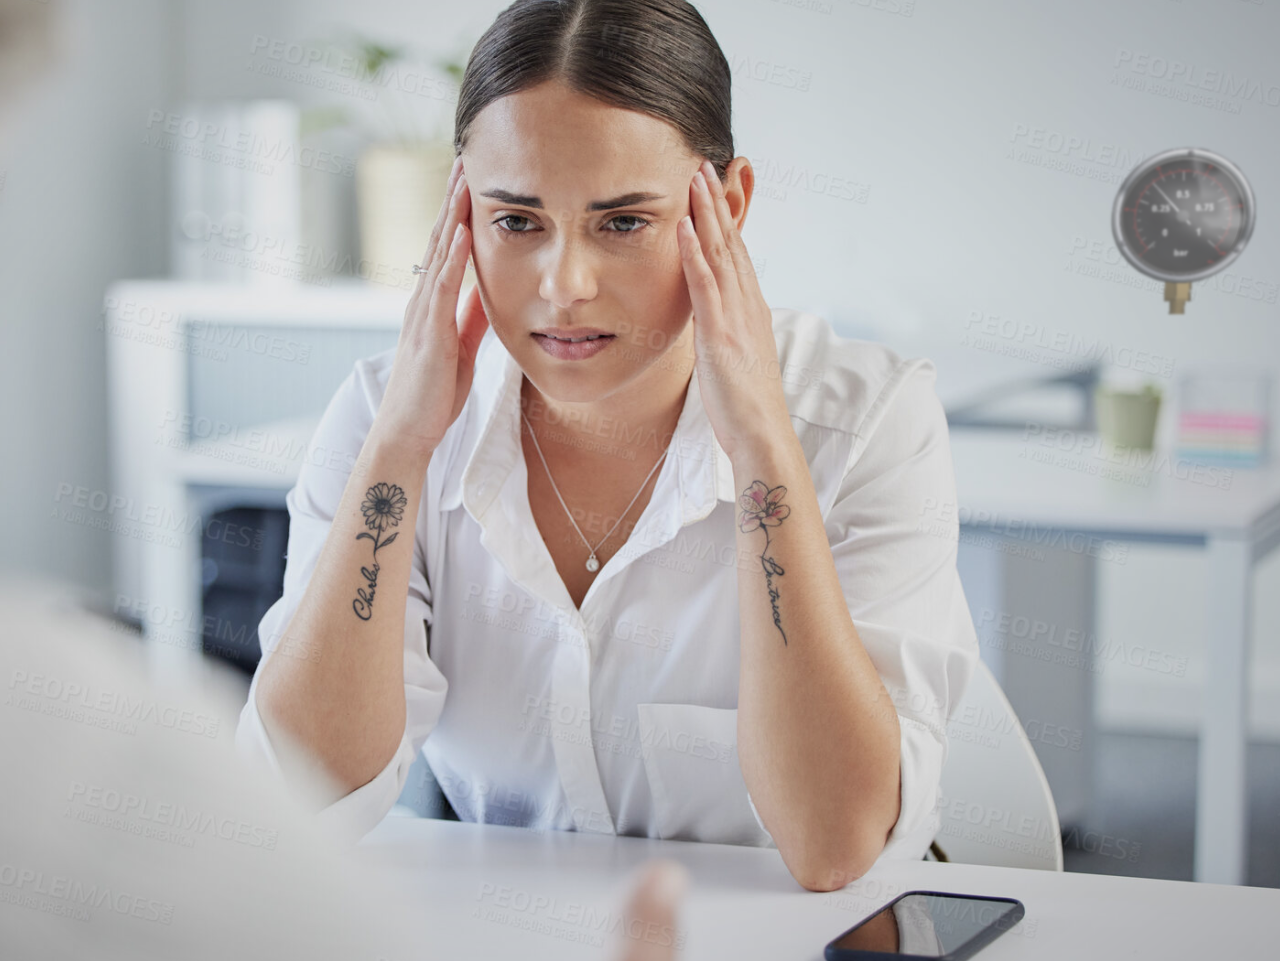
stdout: 0.35
